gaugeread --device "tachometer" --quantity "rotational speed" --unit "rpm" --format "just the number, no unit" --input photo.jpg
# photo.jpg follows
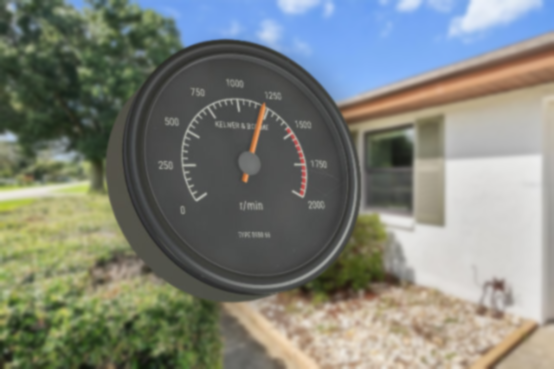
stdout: 1200
